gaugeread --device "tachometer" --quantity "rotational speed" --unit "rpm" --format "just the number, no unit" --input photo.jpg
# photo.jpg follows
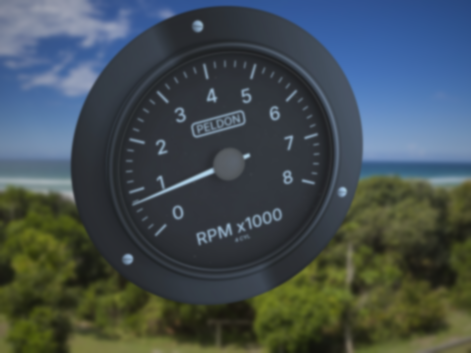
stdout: 800
